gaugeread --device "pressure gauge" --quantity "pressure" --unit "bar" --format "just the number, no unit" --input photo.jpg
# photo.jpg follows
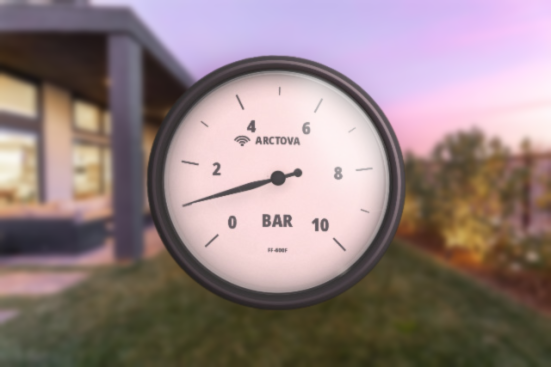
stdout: 1
